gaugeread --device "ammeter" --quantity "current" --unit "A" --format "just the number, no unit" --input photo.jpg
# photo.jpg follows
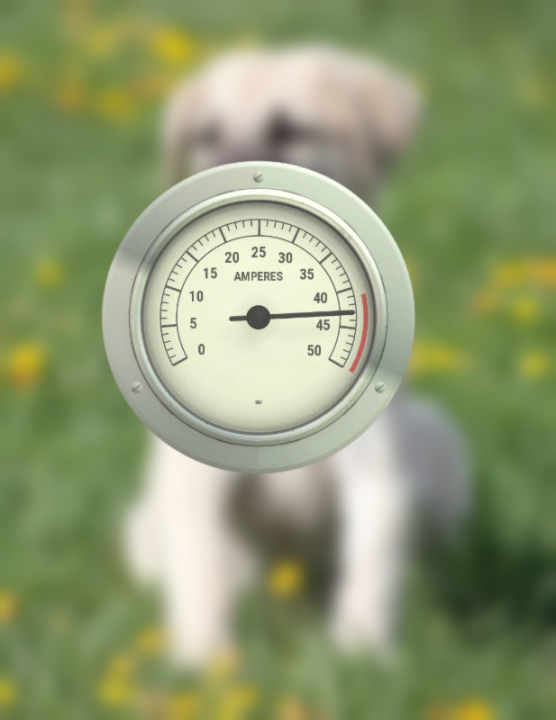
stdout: 43
